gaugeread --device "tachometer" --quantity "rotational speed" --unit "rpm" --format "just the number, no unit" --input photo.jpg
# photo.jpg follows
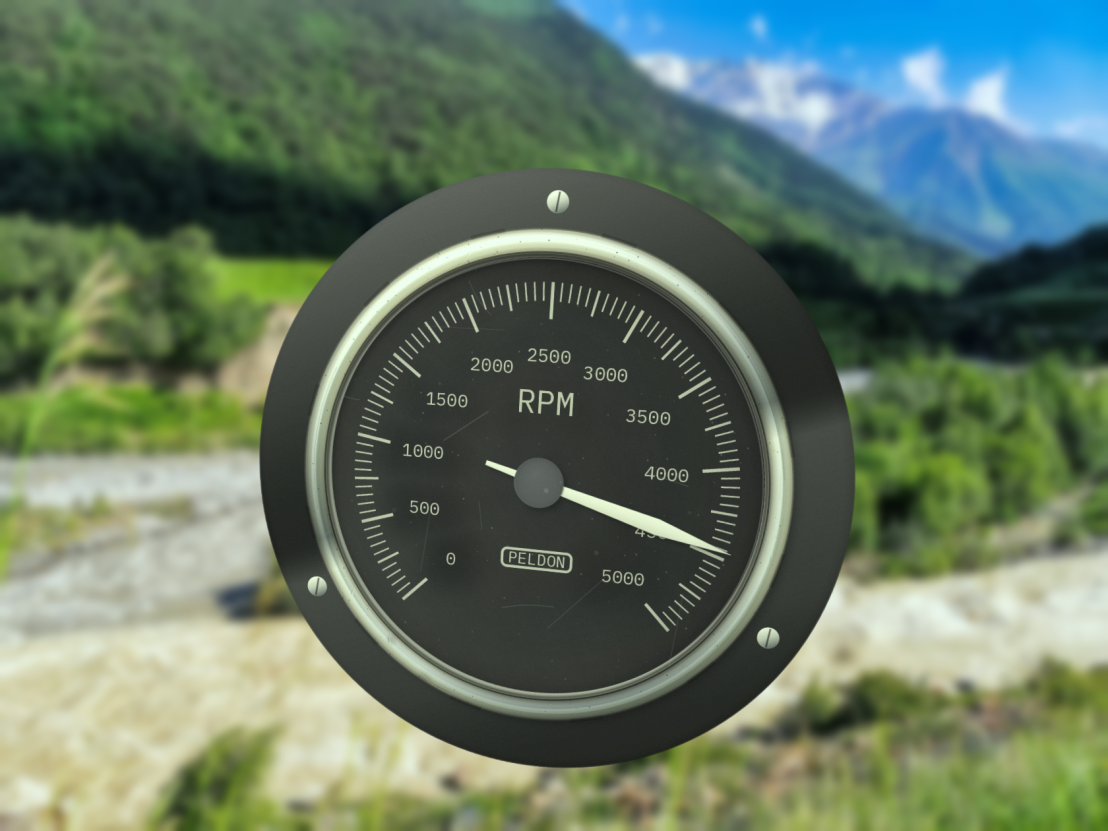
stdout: 4450
